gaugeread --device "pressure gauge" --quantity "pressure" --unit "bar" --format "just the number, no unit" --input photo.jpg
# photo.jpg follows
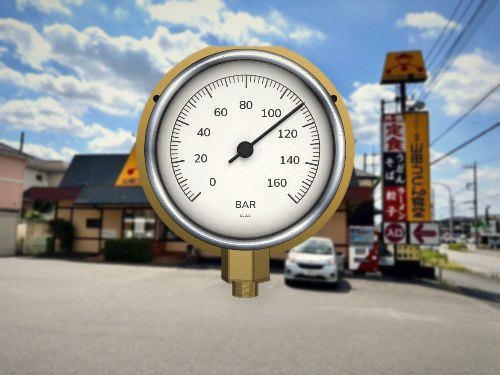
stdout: 110
